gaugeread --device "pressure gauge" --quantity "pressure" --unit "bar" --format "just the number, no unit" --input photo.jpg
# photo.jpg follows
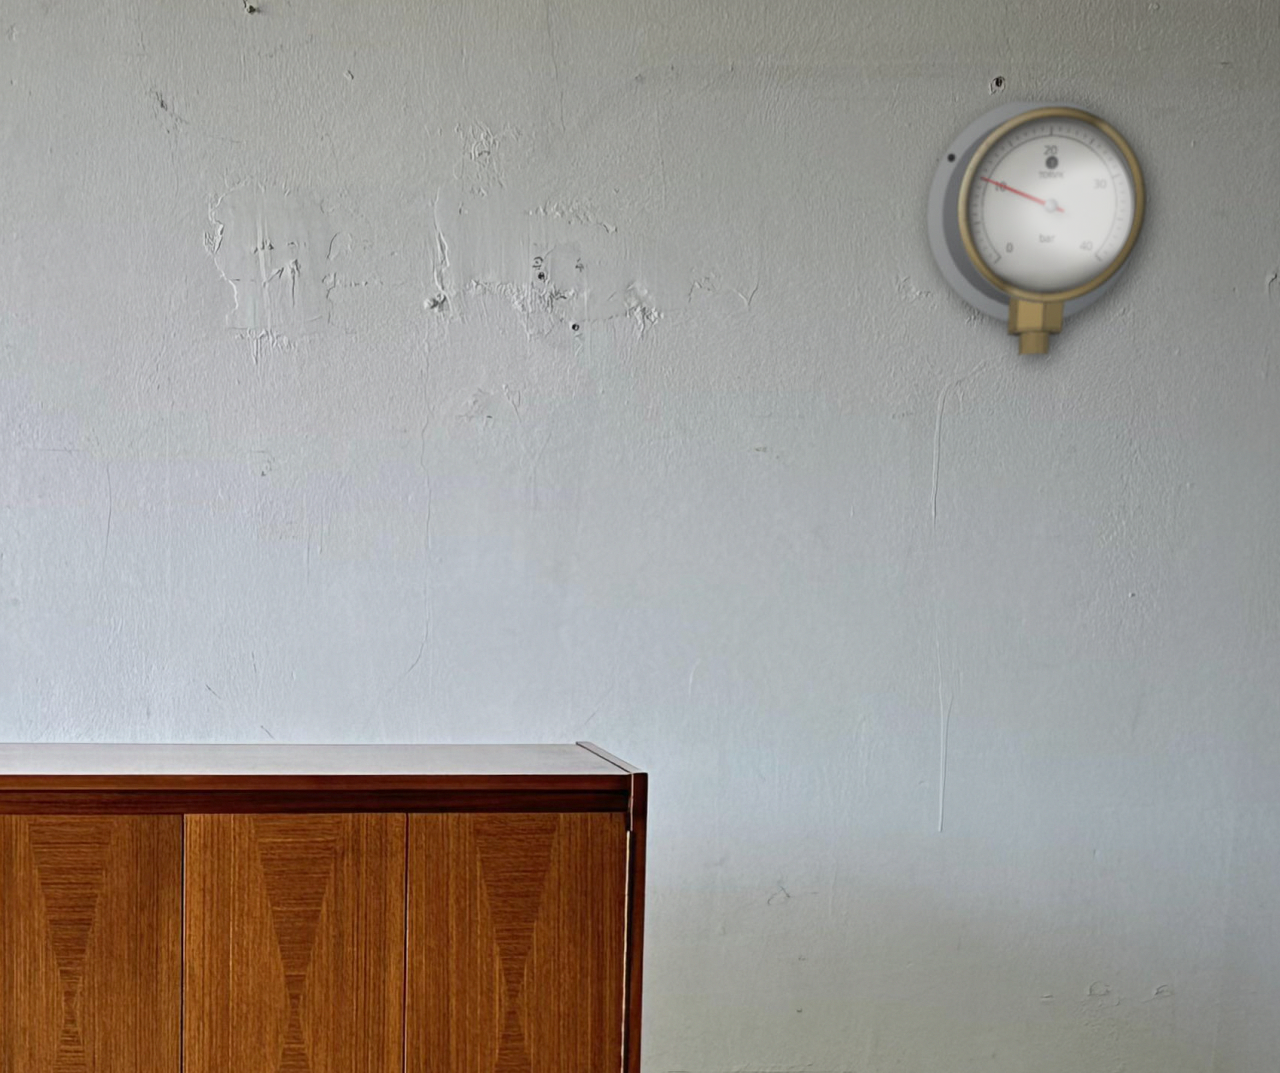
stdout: 10
